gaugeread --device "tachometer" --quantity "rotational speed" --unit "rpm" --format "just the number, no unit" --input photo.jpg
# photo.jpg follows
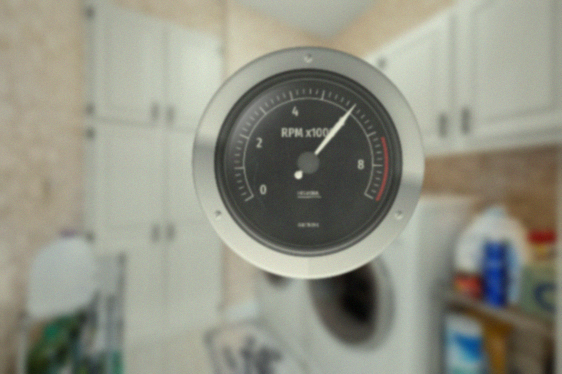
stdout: 6000
